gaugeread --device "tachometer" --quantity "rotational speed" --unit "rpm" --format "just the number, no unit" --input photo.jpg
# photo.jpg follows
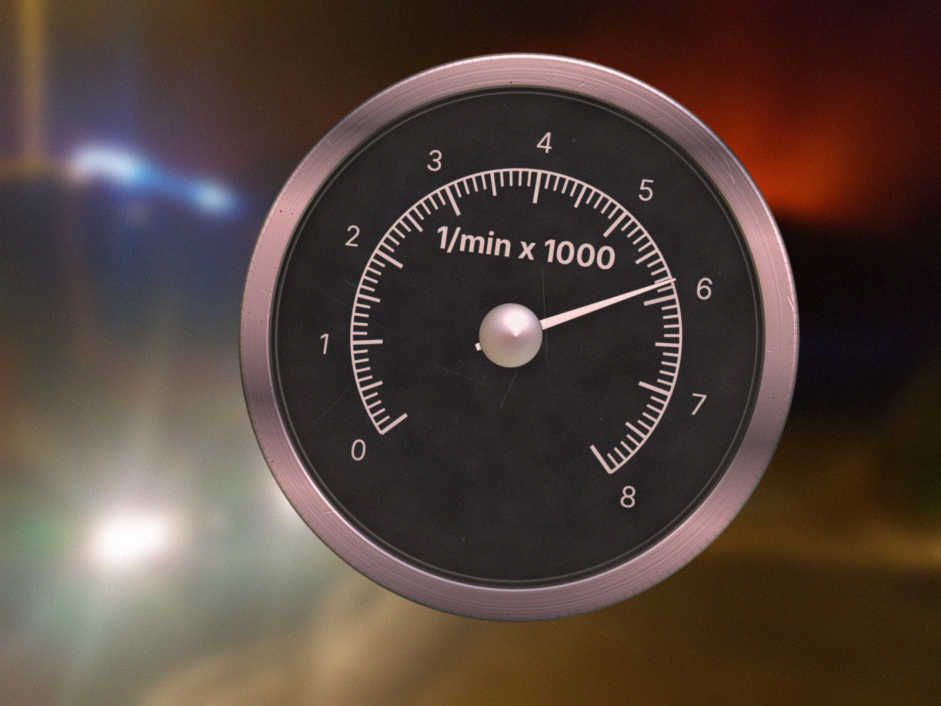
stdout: 5850
